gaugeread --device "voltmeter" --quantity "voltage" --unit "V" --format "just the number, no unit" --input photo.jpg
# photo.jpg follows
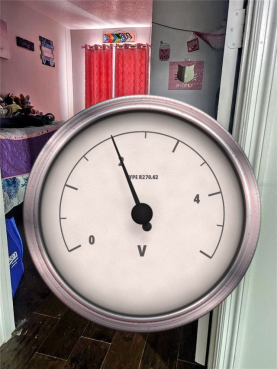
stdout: 2
